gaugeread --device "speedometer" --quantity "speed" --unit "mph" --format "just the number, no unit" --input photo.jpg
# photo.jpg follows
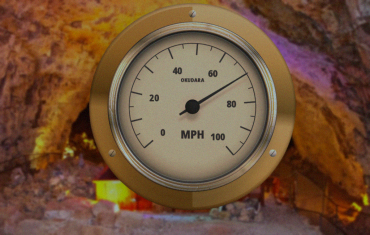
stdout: 70
